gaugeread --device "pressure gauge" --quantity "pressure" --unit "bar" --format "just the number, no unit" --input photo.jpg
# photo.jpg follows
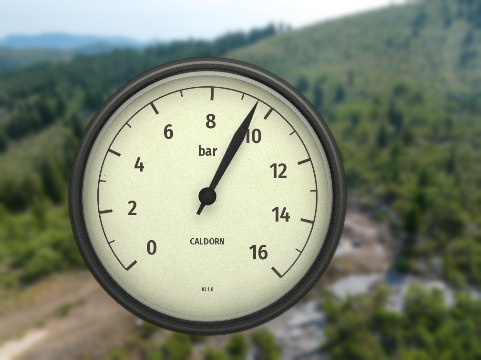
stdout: 9.5
